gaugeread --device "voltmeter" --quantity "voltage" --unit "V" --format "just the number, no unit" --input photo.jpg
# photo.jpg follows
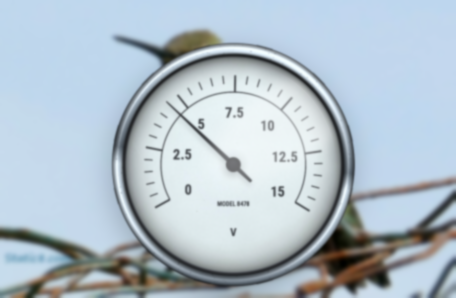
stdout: 4.5
